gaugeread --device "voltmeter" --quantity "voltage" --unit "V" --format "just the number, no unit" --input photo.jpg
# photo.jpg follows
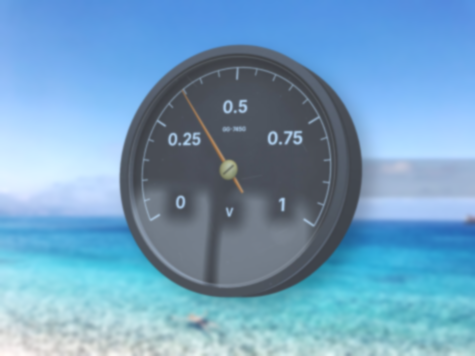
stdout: 0.35
